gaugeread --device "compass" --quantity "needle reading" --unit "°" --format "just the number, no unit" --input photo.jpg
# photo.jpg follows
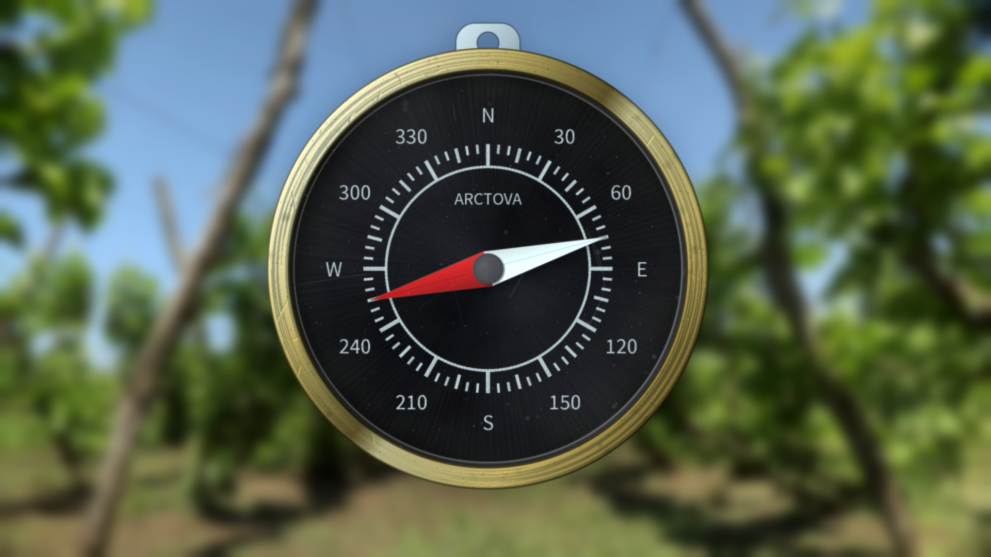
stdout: 255
